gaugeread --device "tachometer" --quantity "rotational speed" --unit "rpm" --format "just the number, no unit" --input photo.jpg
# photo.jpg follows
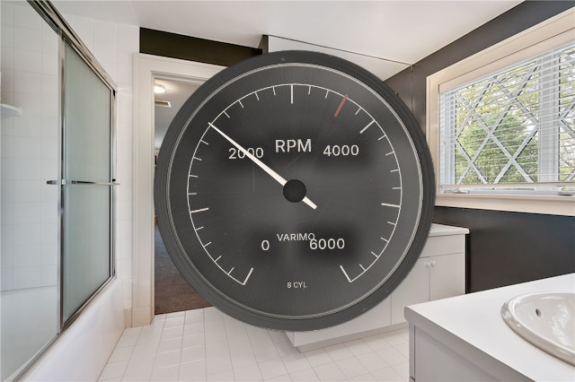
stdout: 2000
